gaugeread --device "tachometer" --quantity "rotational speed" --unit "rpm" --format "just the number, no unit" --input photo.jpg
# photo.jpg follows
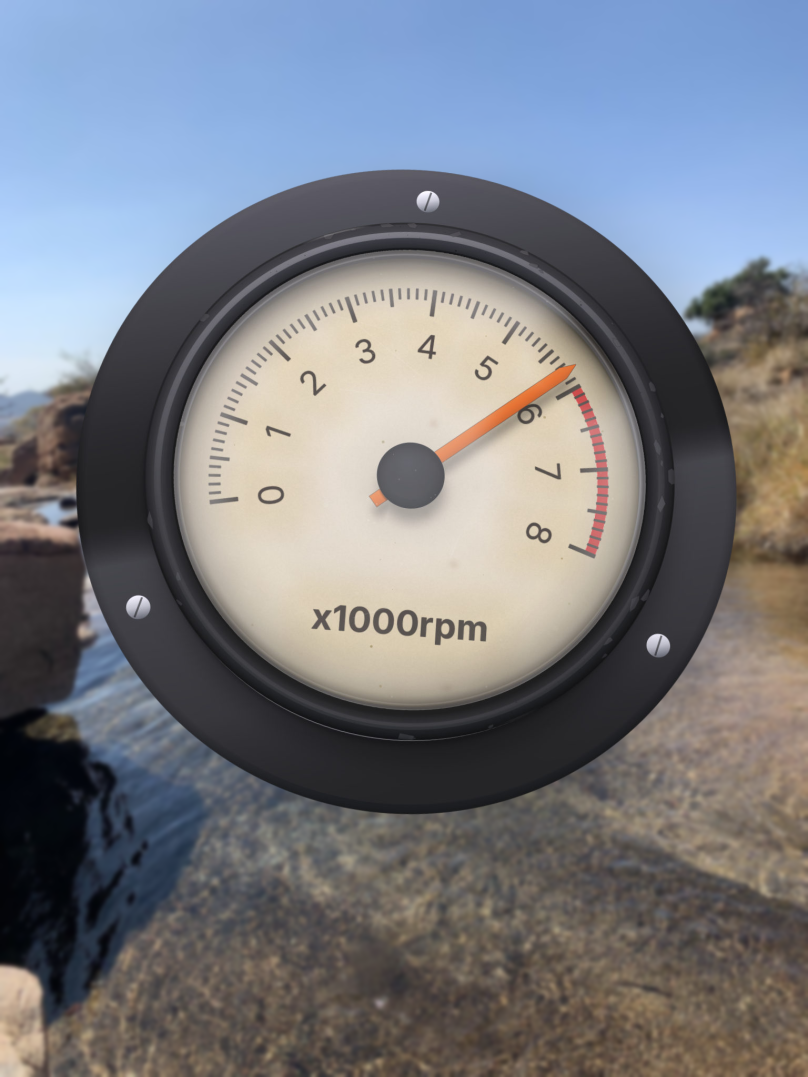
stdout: 5800
